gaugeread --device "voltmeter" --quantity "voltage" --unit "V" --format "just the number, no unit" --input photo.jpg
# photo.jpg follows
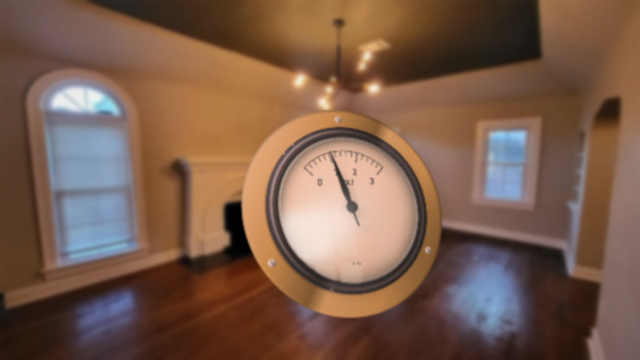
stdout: 1
